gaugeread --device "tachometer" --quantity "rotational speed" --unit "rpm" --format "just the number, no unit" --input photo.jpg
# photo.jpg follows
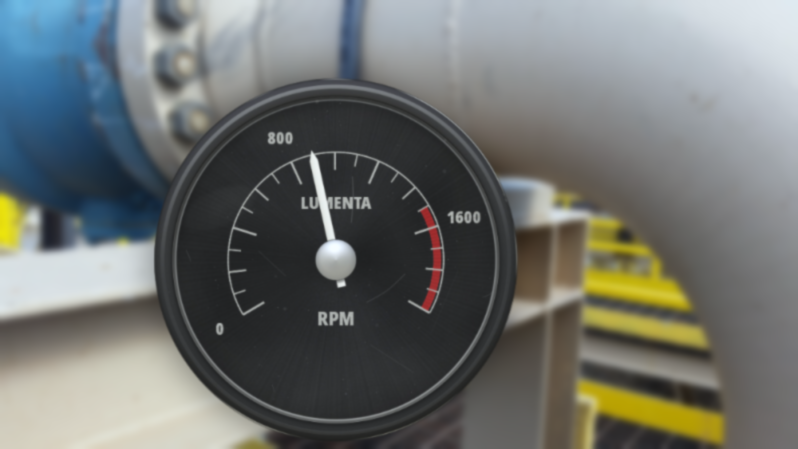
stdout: 900
